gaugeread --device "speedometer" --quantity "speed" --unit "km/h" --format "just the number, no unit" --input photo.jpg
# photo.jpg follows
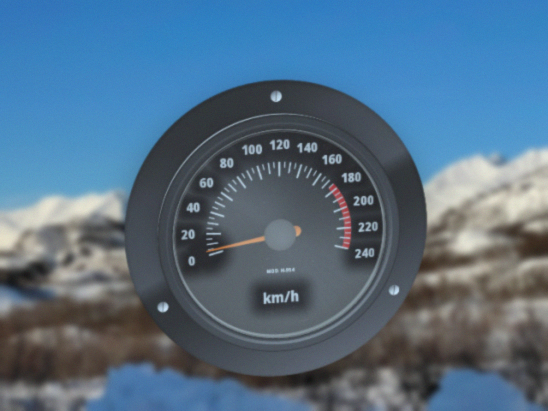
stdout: 5
